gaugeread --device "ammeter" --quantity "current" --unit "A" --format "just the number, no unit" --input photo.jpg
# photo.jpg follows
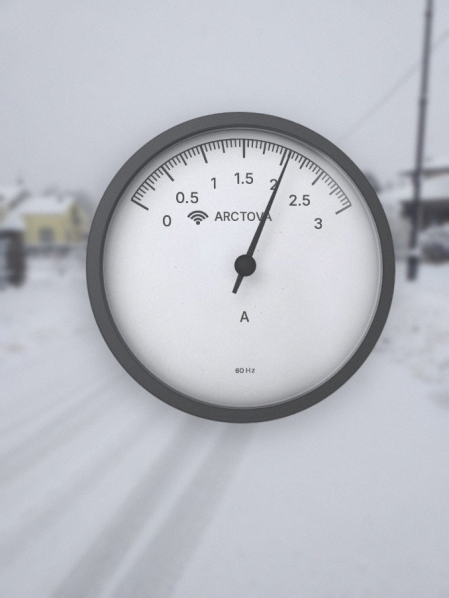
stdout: 2.05
